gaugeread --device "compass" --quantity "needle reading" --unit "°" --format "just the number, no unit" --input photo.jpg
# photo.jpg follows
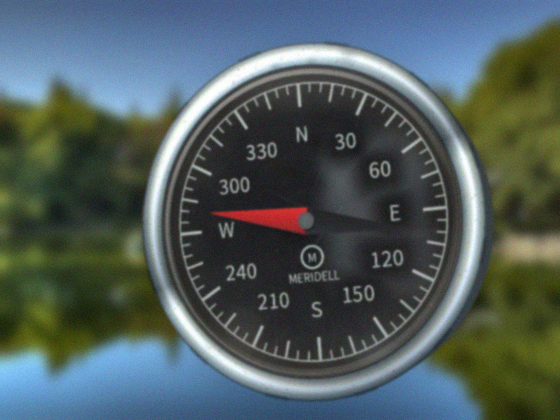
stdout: 280
